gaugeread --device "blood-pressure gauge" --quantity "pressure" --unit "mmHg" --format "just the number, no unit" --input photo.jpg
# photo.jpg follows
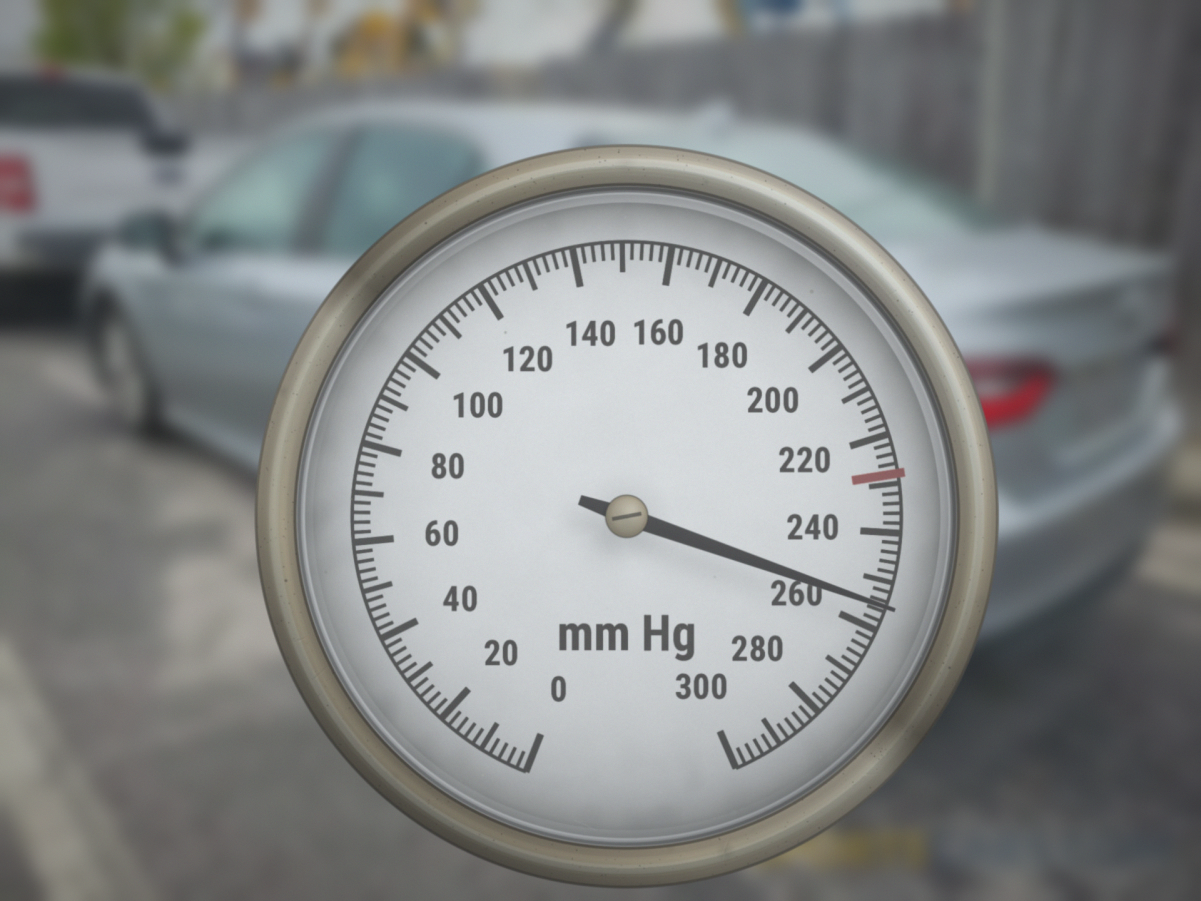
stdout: 255
